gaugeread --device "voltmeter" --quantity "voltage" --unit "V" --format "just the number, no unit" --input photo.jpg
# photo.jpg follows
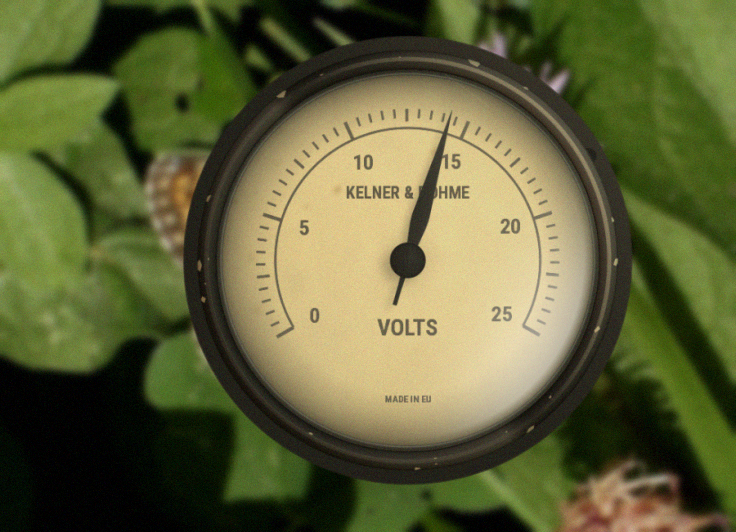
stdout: 14.25
